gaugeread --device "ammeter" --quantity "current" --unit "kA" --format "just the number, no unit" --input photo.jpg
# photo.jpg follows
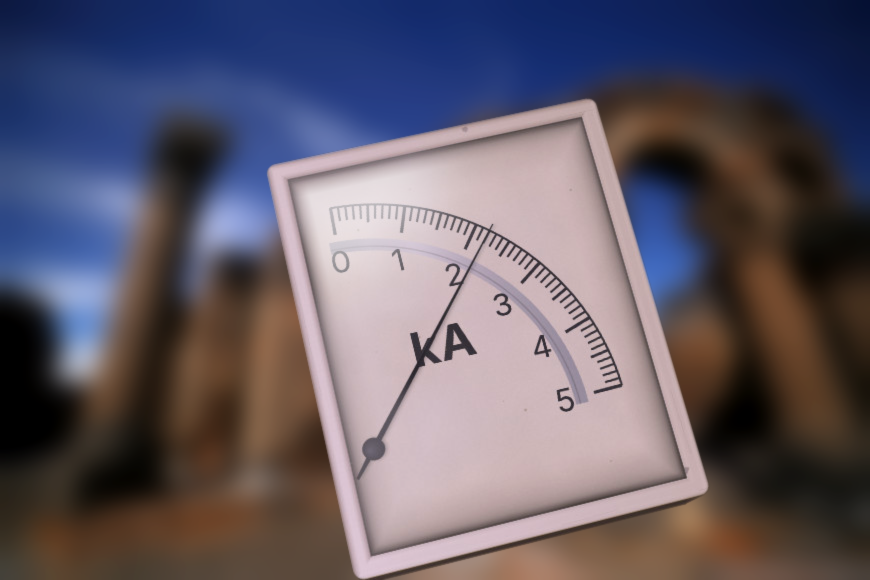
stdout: 2.2
